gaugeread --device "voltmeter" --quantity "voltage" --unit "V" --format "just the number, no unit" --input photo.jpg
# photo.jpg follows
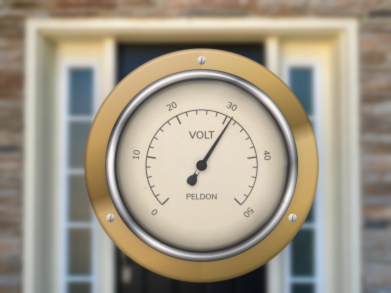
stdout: 31
